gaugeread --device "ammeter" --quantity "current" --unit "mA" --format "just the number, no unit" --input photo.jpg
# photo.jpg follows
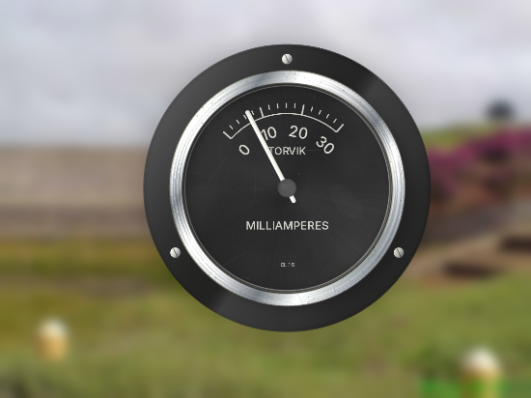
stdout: 7
